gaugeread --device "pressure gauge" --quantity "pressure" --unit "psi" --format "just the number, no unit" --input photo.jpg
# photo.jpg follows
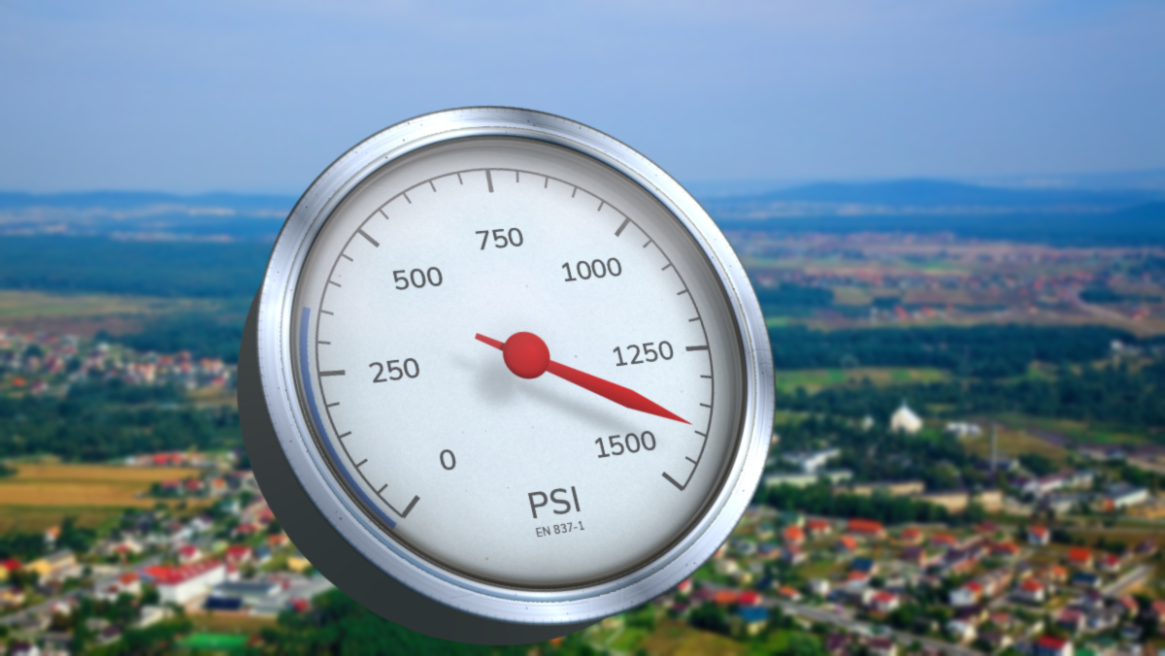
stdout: 1400
